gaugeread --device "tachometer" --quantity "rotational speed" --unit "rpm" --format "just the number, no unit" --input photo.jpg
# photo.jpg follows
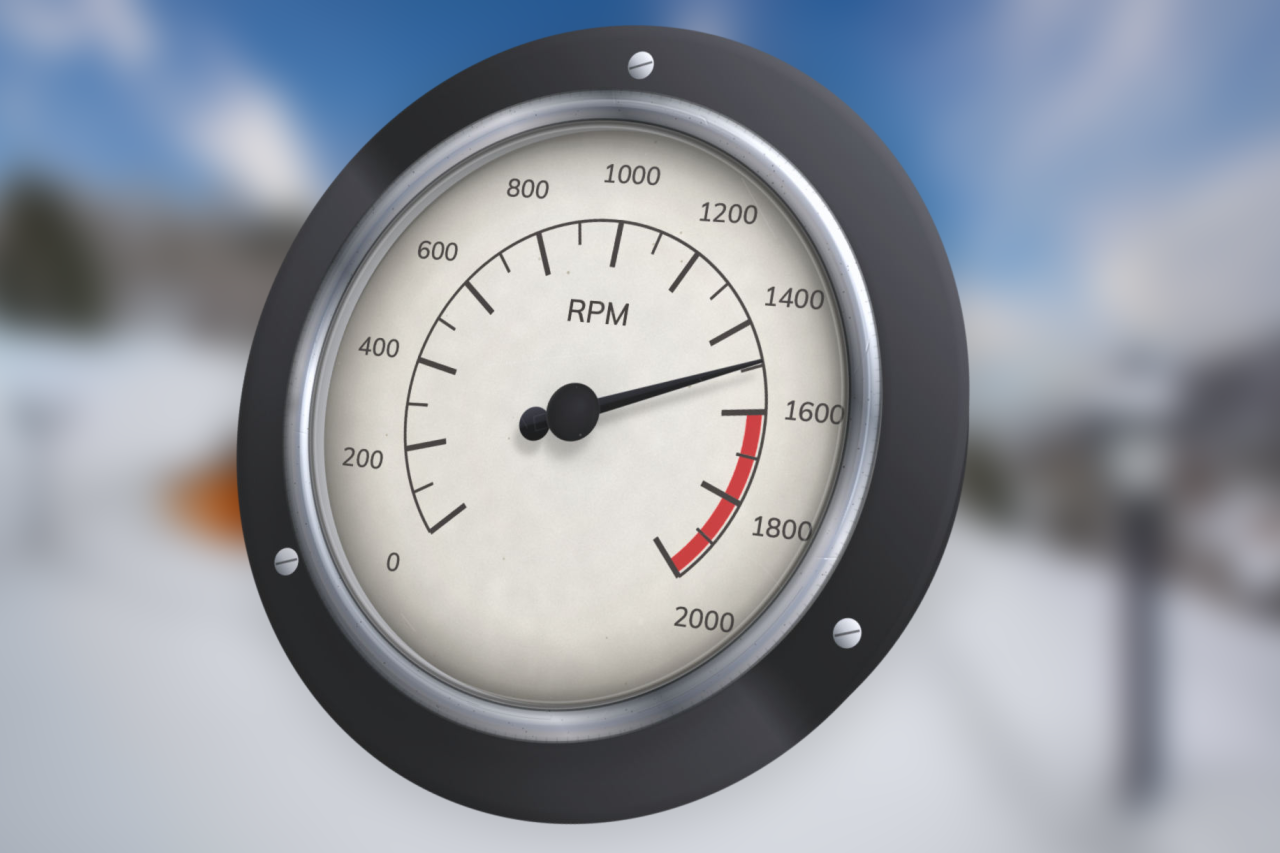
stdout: 1500
